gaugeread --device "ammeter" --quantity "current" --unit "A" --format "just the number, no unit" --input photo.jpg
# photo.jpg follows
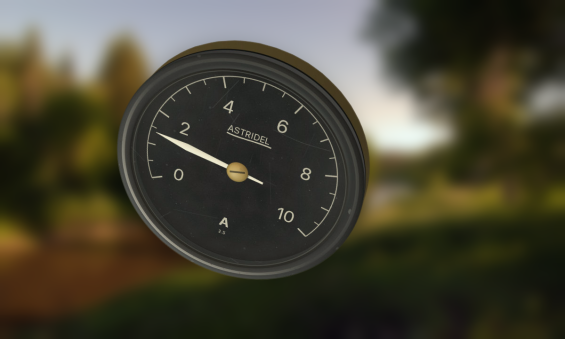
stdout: 1.5
